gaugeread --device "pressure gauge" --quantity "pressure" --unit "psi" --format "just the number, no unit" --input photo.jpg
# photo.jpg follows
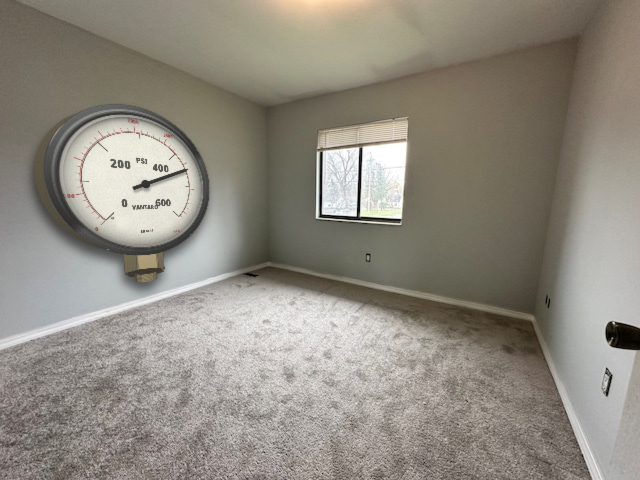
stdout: 450
